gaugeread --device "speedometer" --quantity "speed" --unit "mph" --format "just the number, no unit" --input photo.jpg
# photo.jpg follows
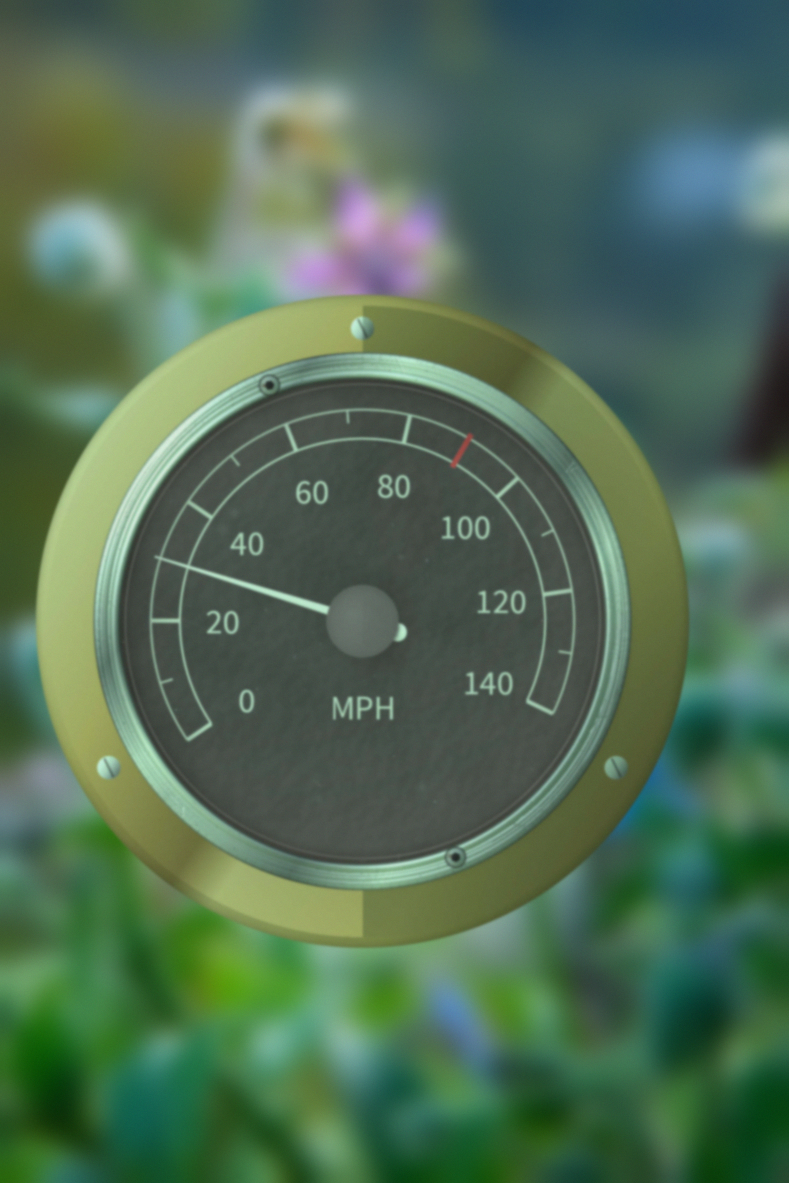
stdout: 30
